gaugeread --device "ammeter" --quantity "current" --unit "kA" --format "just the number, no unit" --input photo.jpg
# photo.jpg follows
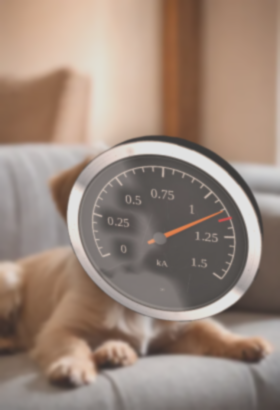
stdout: 1.1
